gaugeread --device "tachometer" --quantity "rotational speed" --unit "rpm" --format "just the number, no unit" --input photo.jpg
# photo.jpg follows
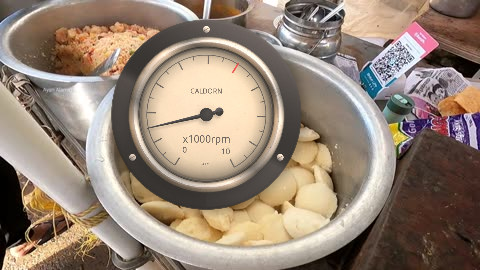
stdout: 1500
